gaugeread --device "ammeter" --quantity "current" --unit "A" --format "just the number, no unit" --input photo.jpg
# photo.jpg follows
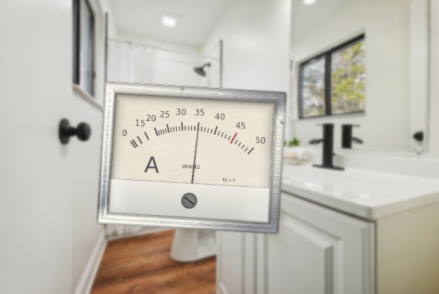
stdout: 35
